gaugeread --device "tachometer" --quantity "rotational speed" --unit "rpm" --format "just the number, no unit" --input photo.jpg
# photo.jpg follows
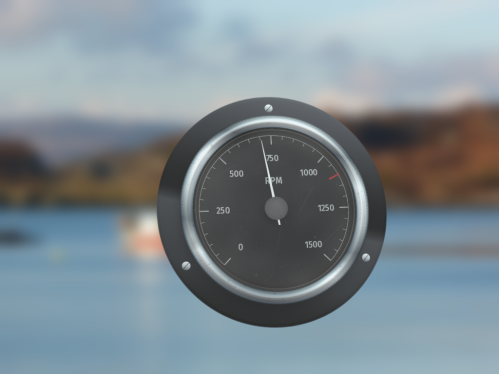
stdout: 700
